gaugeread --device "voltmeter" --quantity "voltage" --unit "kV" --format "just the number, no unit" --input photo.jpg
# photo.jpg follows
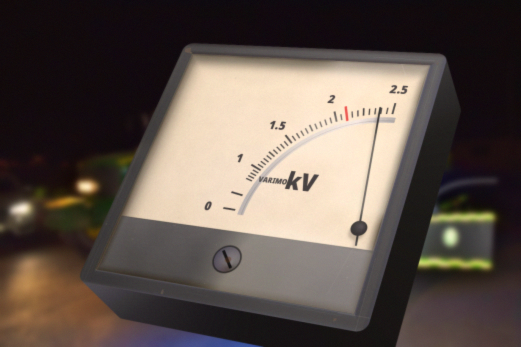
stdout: 2.4
